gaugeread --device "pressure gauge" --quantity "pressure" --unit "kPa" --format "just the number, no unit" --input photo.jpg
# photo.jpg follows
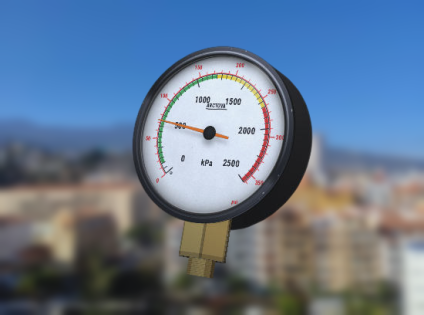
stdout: 500
